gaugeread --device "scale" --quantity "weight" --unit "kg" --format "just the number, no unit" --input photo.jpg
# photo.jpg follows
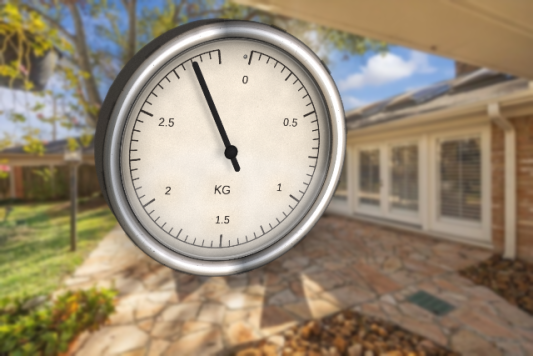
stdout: 2.85
